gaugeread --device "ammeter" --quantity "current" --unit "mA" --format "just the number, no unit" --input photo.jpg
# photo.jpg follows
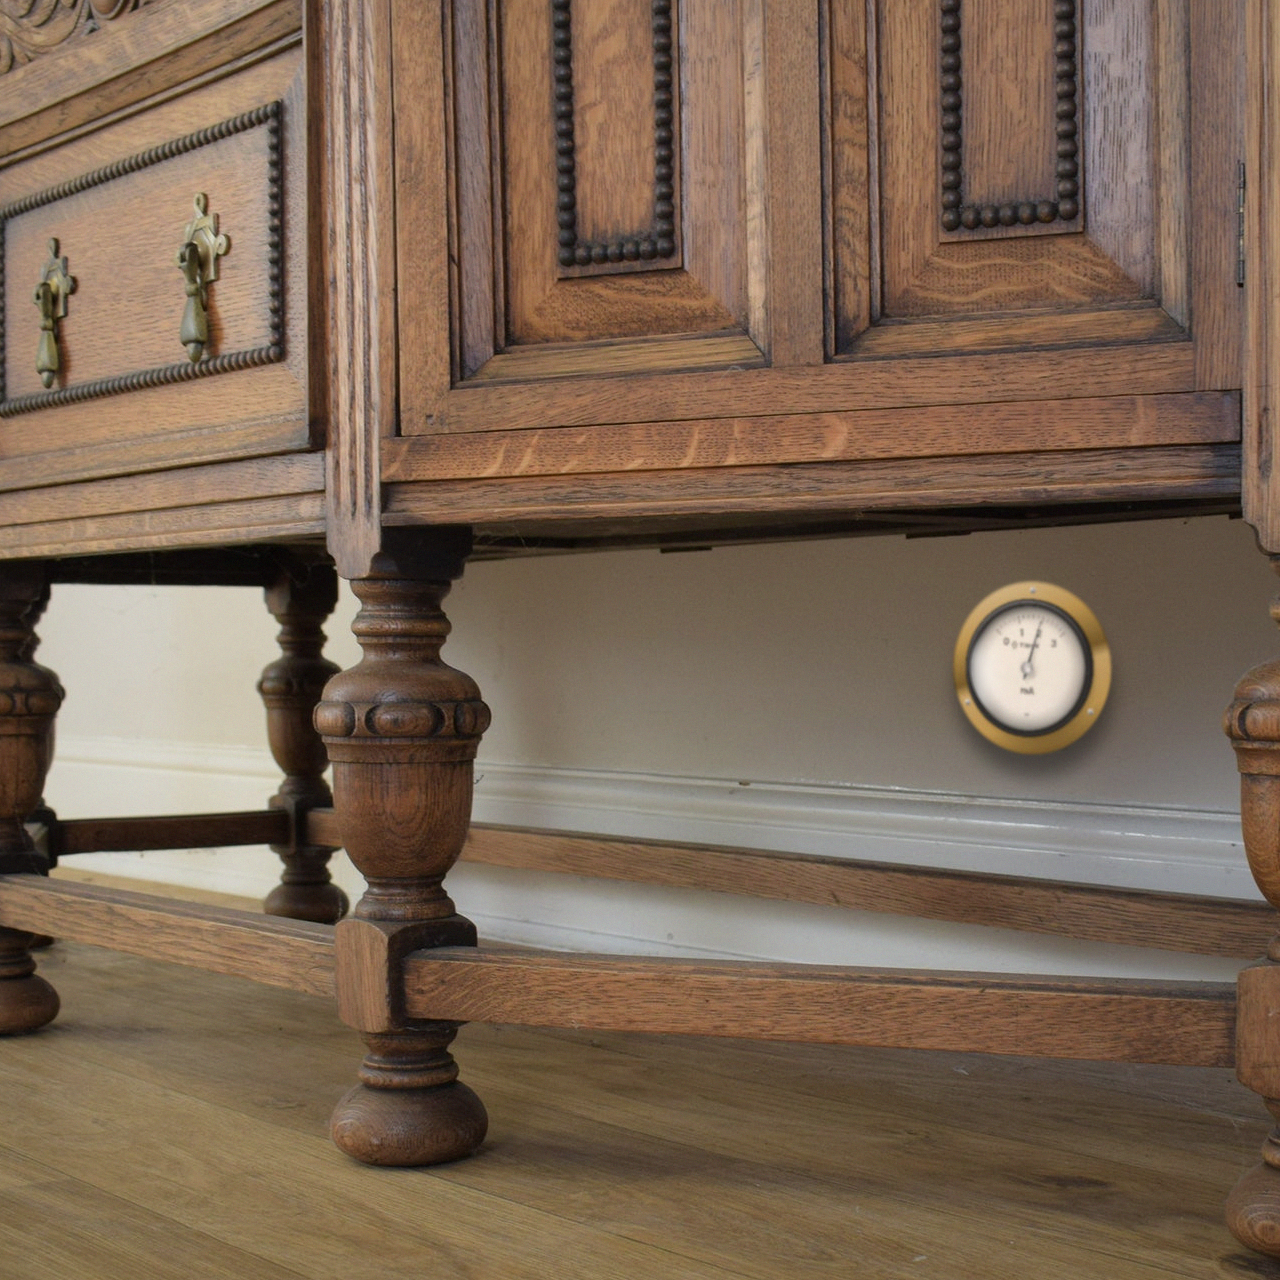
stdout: 2
